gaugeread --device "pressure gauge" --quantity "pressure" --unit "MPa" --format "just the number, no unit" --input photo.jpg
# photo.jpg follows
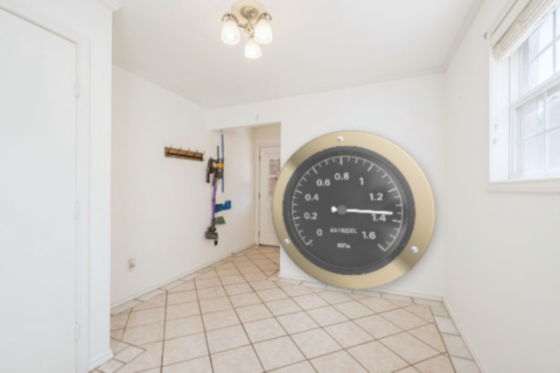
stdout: 1.35
